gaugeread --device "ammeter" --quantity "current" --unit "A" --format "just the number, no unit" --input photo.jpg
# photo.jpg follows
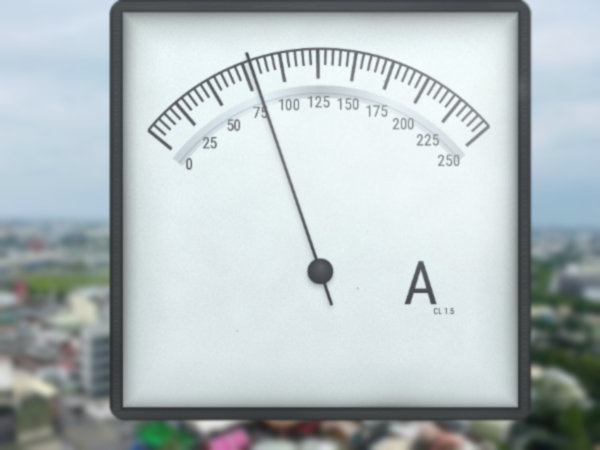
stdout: 80
